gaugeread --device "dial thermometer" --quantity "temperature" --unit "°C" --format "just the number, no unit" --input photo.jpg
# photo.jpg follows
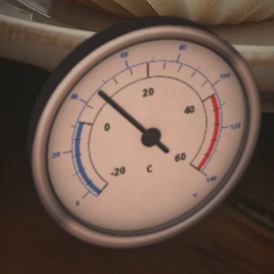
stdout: 8
